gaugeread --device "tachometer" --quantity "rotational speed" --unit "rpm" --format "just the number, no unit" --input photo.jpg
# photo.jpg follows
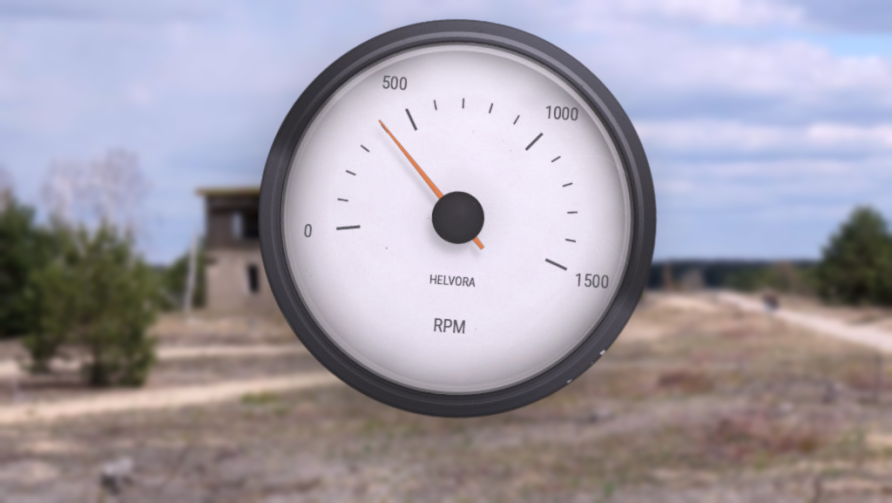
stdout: 400
